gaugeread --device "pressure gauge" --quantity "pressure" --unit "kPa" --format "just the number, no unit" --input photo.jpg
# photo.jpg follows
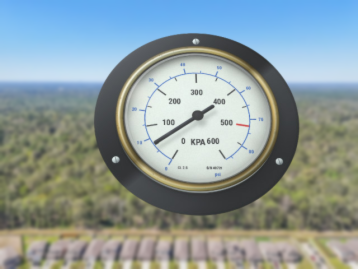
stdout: 50
